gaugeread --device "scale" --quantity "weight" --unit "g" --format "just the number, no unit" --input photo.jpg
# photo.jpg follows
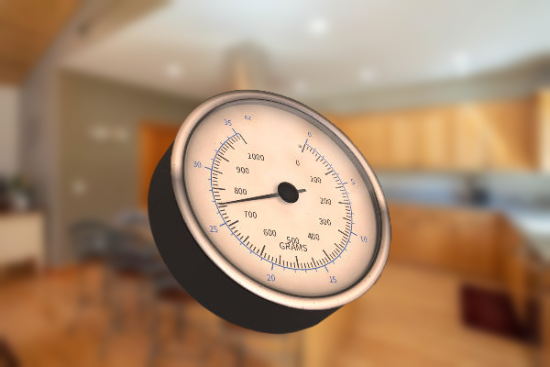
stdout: 750
